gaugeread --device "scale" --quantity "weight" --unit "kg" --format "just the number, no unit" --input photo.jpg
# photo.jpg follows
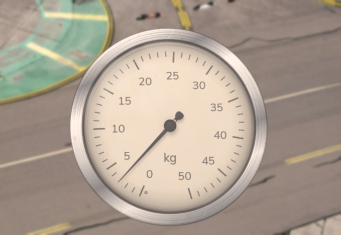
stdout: 3
